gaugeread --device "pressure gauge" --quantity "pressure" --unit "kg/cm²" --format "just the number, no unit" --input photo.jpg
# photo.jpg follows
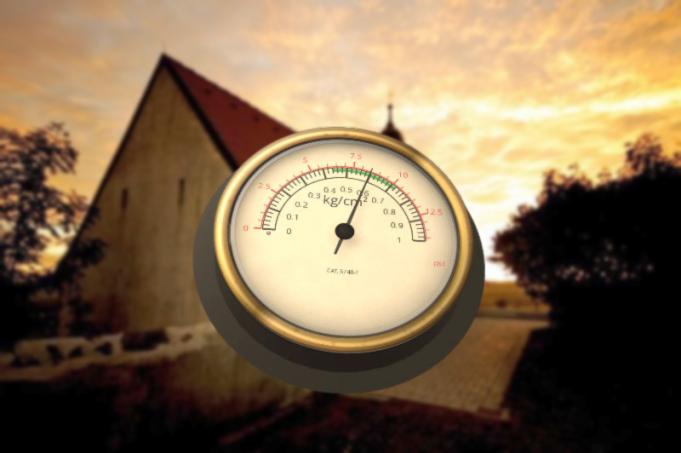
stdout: 0.6
